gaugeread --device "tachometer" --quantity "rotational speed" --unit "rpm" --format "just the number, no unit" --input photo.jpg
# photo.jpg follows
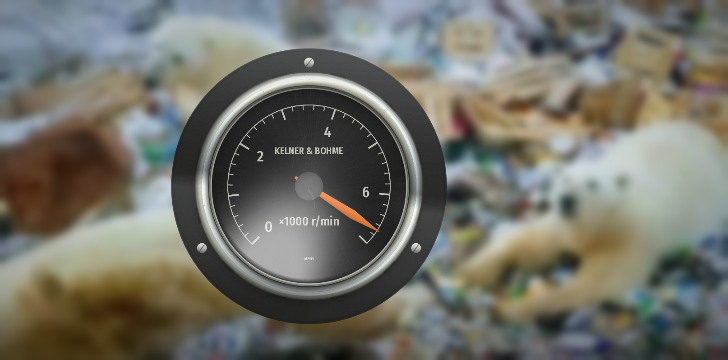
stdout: 6700
